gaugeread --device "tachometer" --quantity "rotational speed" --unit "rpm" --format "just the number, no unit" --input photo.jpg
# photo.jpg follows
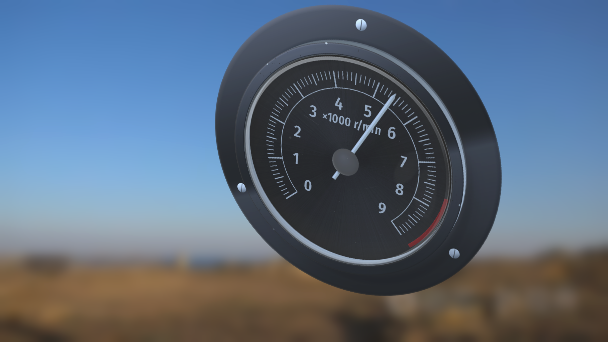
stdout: 5400
